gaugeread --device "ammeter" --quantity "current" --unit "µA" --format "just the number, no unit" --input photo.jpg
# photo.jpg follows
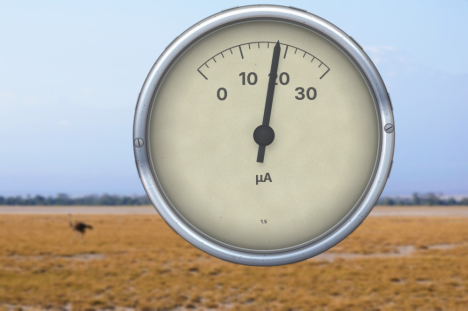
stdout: 18
